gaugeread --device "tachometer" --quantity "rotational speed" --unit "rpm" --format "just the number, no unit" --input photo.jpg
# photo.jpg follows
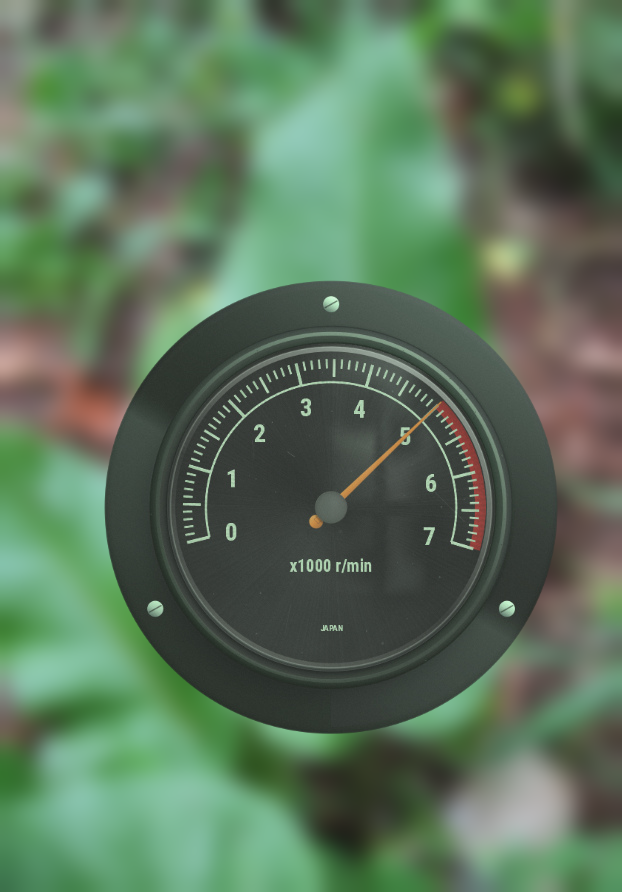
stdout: 5000
